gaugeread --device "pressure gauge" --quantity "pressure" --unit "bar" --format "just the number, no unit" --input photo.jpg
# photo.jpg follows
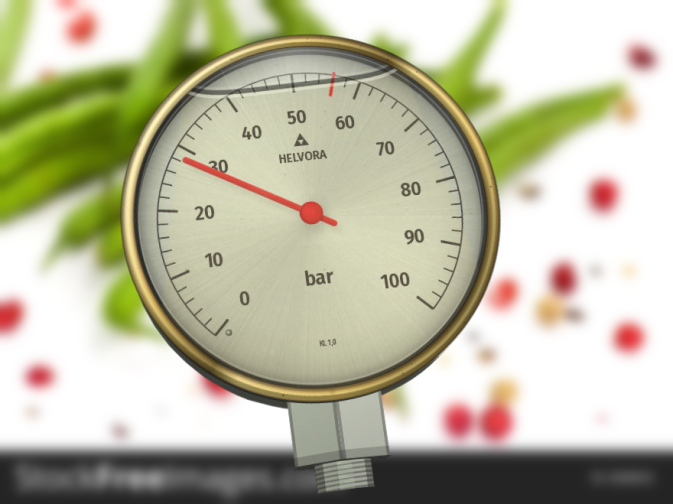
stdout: 28
